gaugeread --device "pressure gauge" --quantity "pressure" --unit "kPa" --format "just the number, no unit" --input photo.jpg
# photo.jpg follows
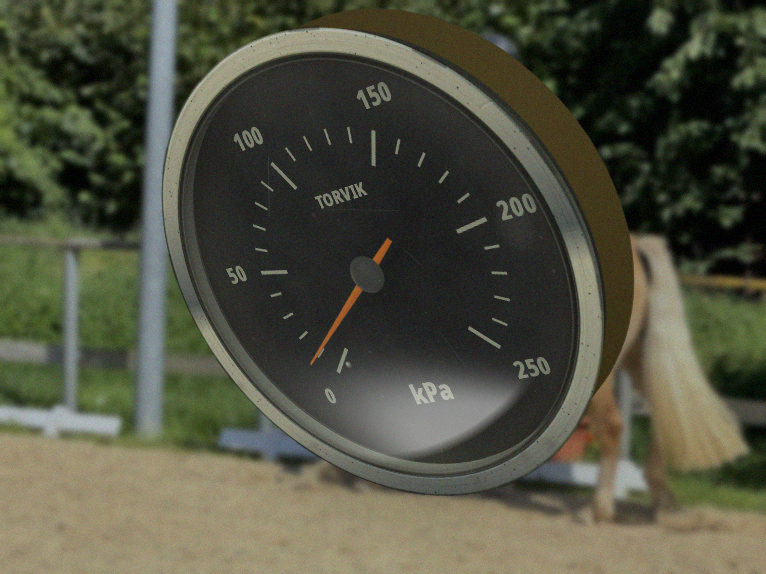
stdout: 10
